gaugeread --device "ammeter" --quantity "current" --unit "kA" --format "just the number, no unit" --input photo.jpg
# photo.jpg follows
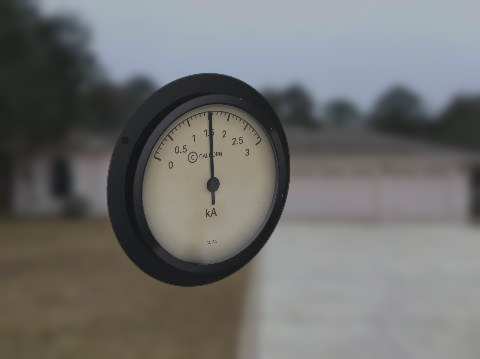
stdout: 1.5
